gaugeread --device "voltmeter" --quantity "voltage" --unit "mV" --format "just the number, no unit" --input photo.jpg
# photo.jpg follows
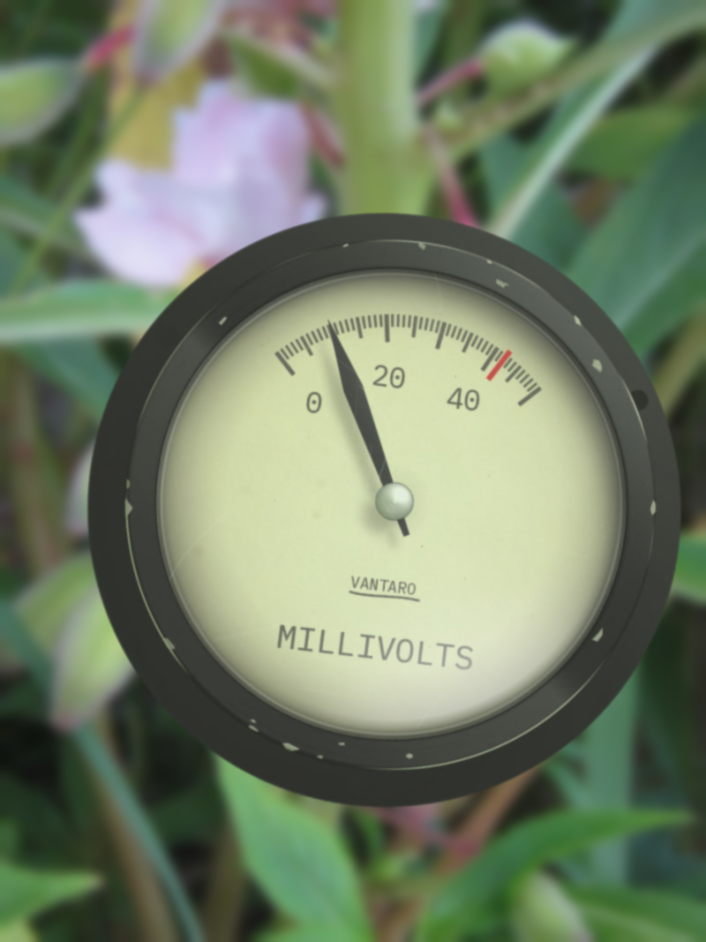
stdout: 10
